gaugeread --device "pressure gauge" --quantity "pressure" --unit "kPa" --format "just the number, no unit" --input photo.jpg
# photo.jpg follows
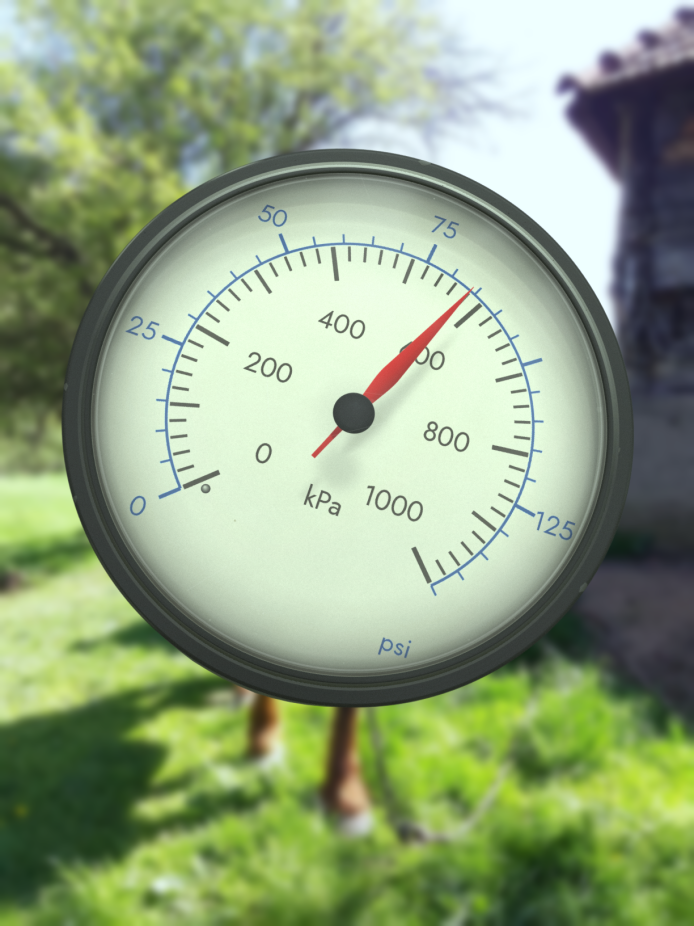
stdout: 580
